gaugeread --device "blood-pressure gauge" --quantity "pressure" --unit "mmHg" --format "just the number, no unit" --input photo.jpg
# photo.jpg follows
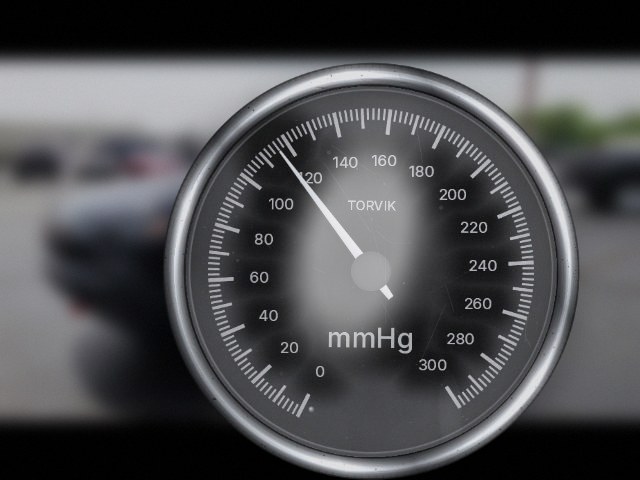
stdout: 116
